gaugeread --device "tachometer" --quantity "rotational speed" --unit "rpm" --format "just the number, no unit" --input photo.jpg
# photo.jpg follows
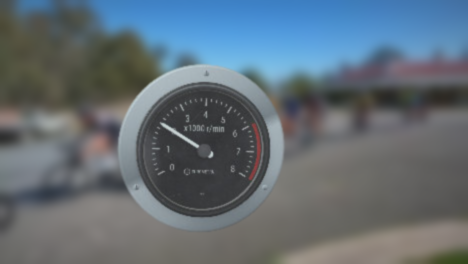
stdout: 2000
